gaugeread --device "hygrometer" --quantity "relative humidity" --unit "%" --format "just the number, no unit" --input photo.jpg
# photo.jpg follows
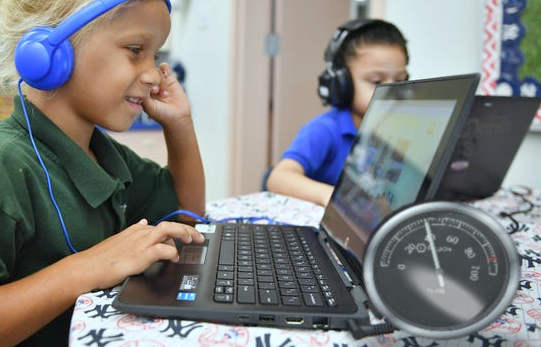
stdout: 40
